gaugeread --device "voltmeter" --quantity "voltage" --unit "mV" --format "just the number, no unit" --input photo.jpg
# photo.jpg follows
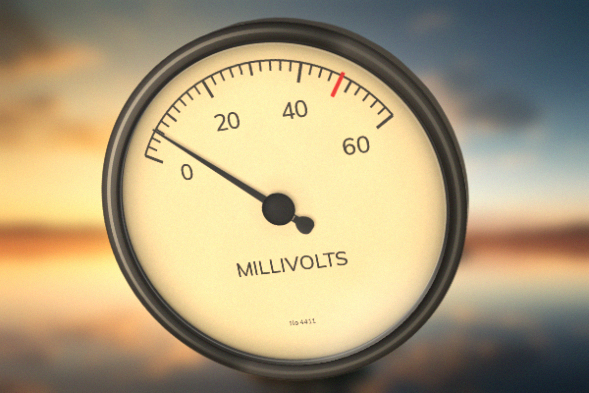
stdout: 6
